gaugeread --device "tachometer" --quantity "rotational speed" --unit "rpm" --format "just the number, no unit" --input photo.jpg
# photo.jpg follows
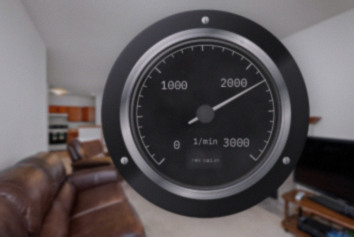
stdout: 2200
